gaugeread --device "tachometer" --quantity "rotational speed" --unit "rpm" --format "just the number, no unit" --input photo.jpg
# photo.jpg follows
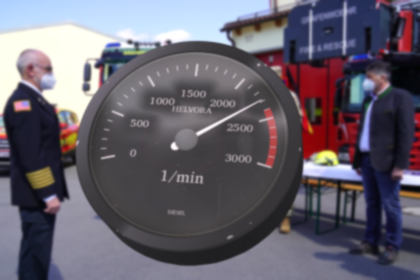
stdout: 2300
